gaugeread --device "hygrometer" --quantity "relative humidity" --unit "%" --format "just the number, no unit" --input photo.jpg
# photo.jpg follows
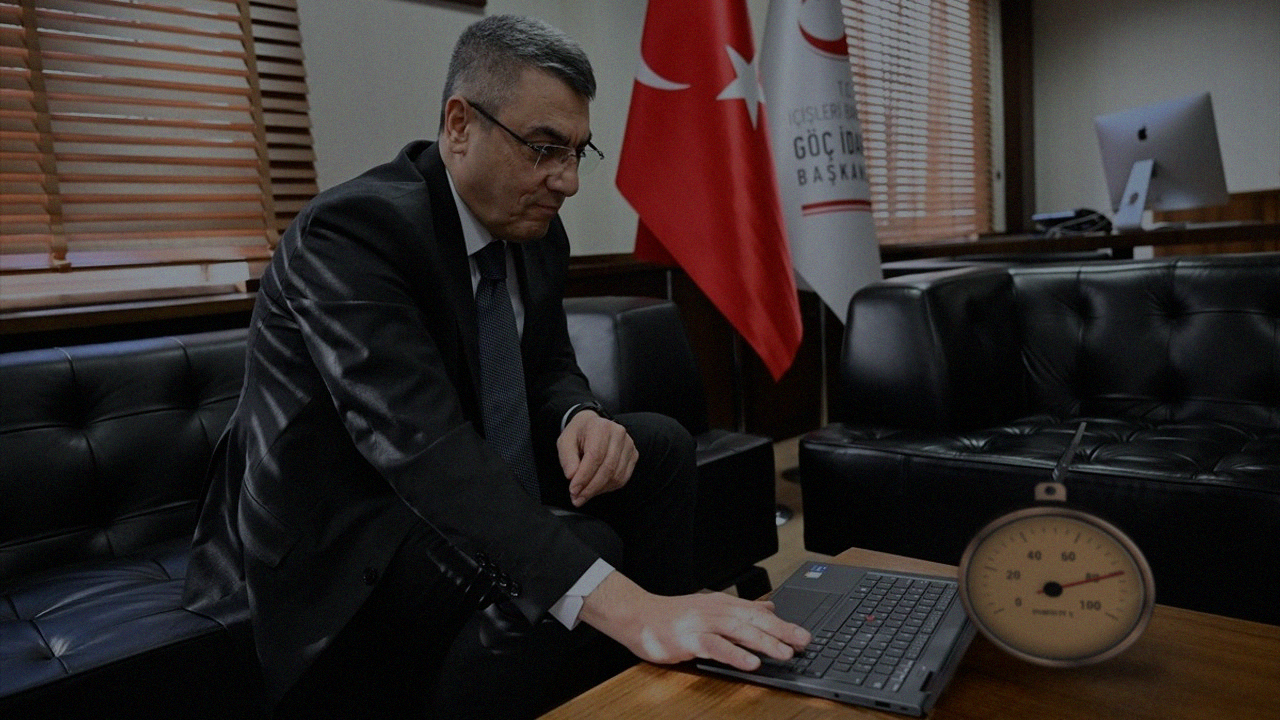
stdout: 80
